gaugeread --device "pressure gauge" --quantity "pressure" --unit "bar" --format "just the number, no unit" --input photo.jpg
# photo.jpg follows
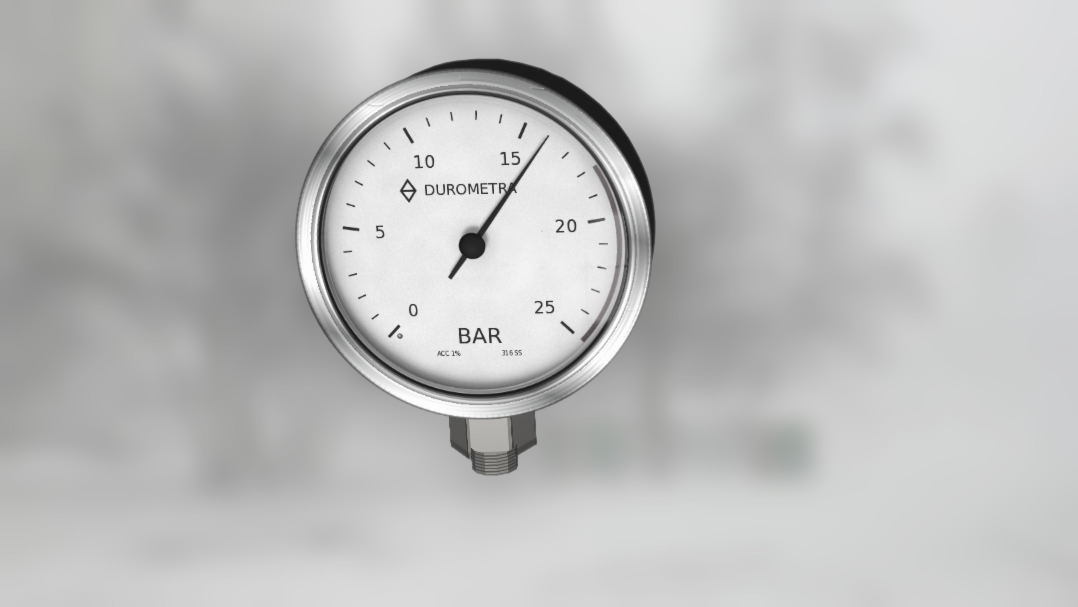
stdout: 16
